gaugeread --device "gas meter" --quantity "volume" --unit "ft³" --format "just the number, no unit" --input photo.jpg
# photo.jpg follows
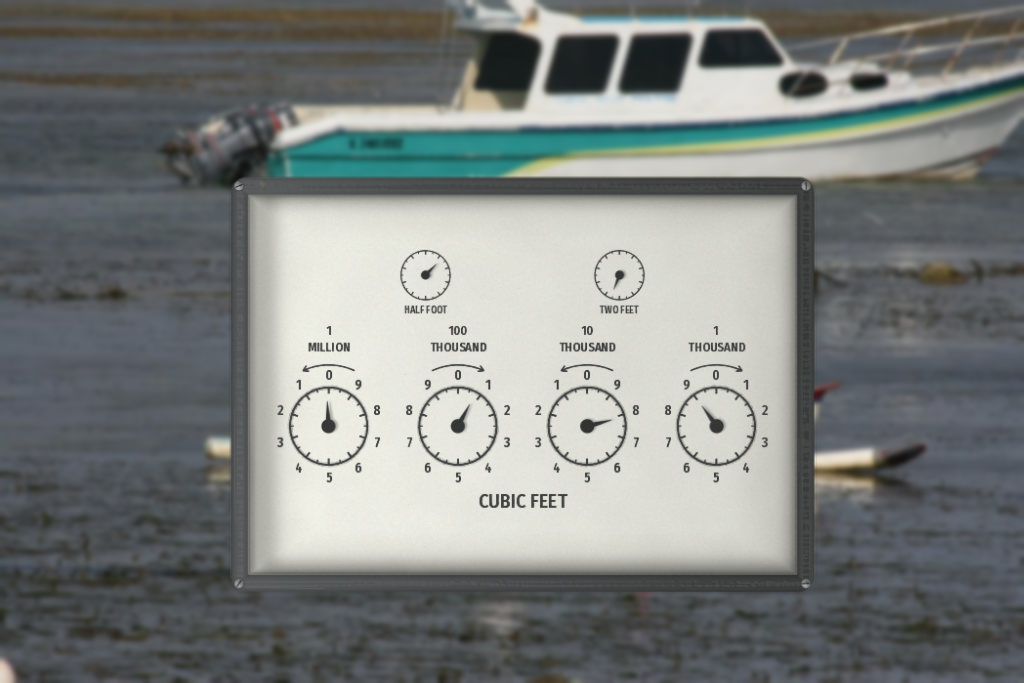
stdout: 7900
